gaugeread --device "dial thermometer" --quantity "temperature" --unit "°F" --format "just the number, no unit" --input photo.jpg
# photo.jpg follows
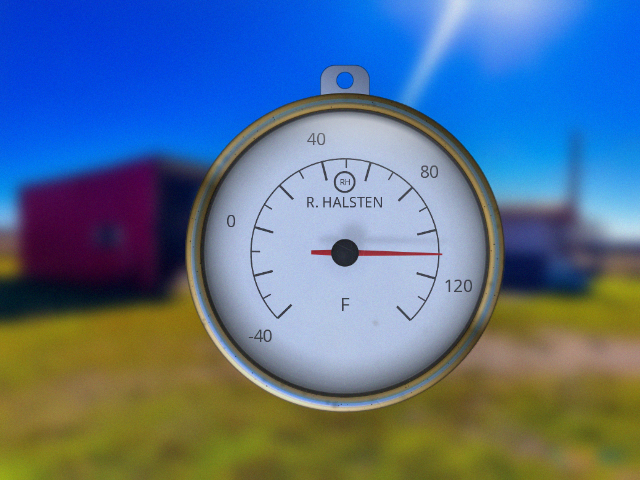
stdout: 110
